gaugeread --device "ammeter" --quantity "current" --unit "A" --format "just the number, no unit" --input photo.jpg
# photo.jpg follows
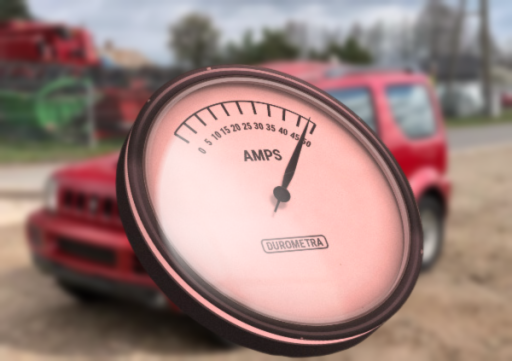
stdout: 47.5
